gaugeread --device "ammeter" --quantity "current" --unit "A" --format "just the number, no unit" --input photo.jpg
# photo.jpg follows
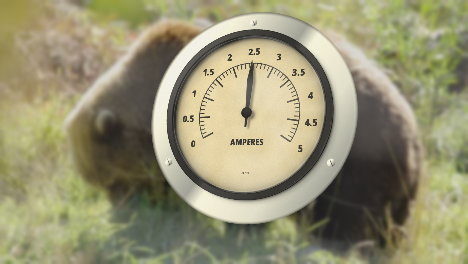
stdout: 2.5
